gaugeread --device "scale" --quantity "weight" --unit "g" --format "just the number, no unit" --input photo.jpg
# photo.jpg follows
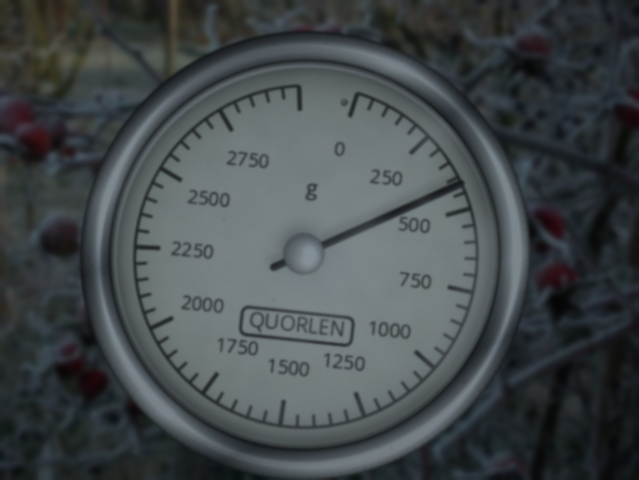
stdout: 425
